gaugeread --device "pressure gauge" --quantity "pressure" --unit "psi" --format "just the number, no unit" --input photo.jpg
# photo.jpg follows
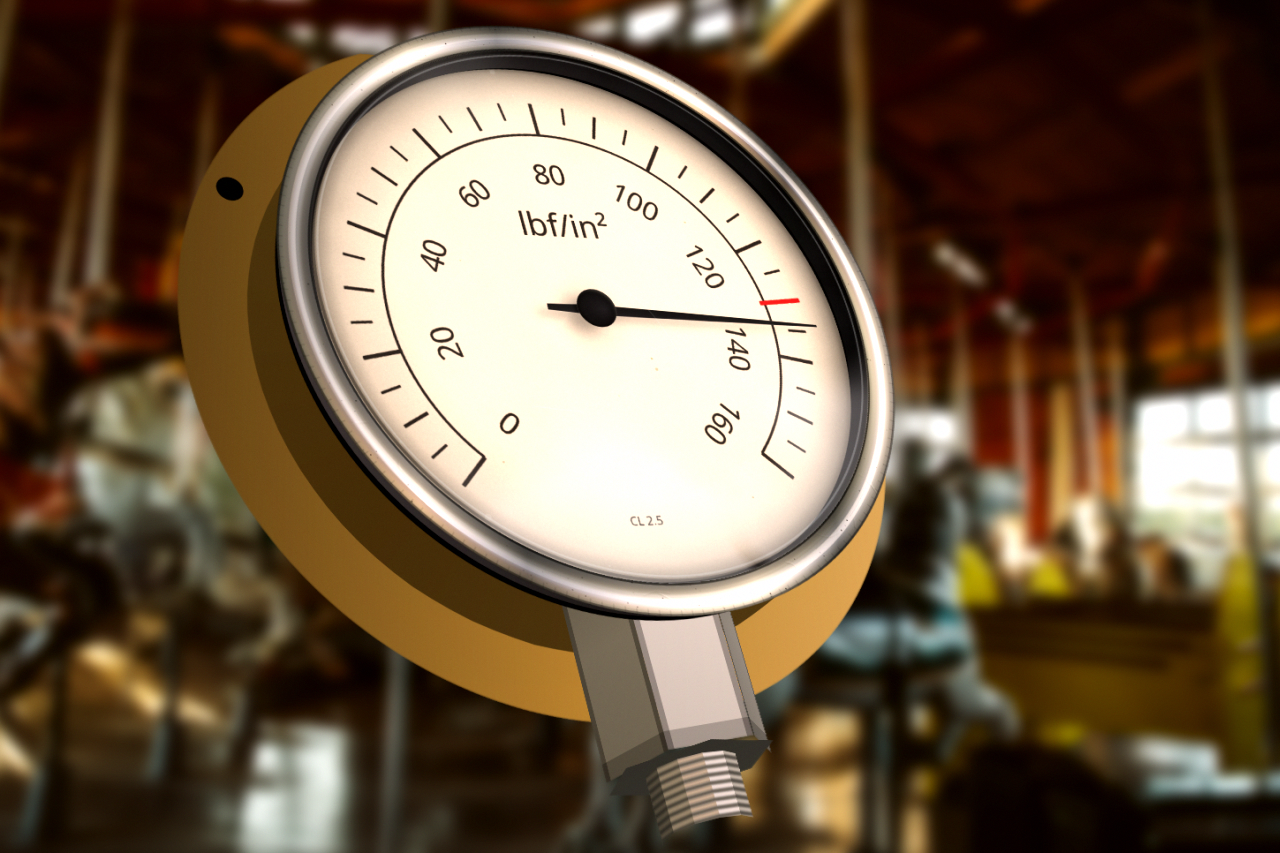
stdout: 135
